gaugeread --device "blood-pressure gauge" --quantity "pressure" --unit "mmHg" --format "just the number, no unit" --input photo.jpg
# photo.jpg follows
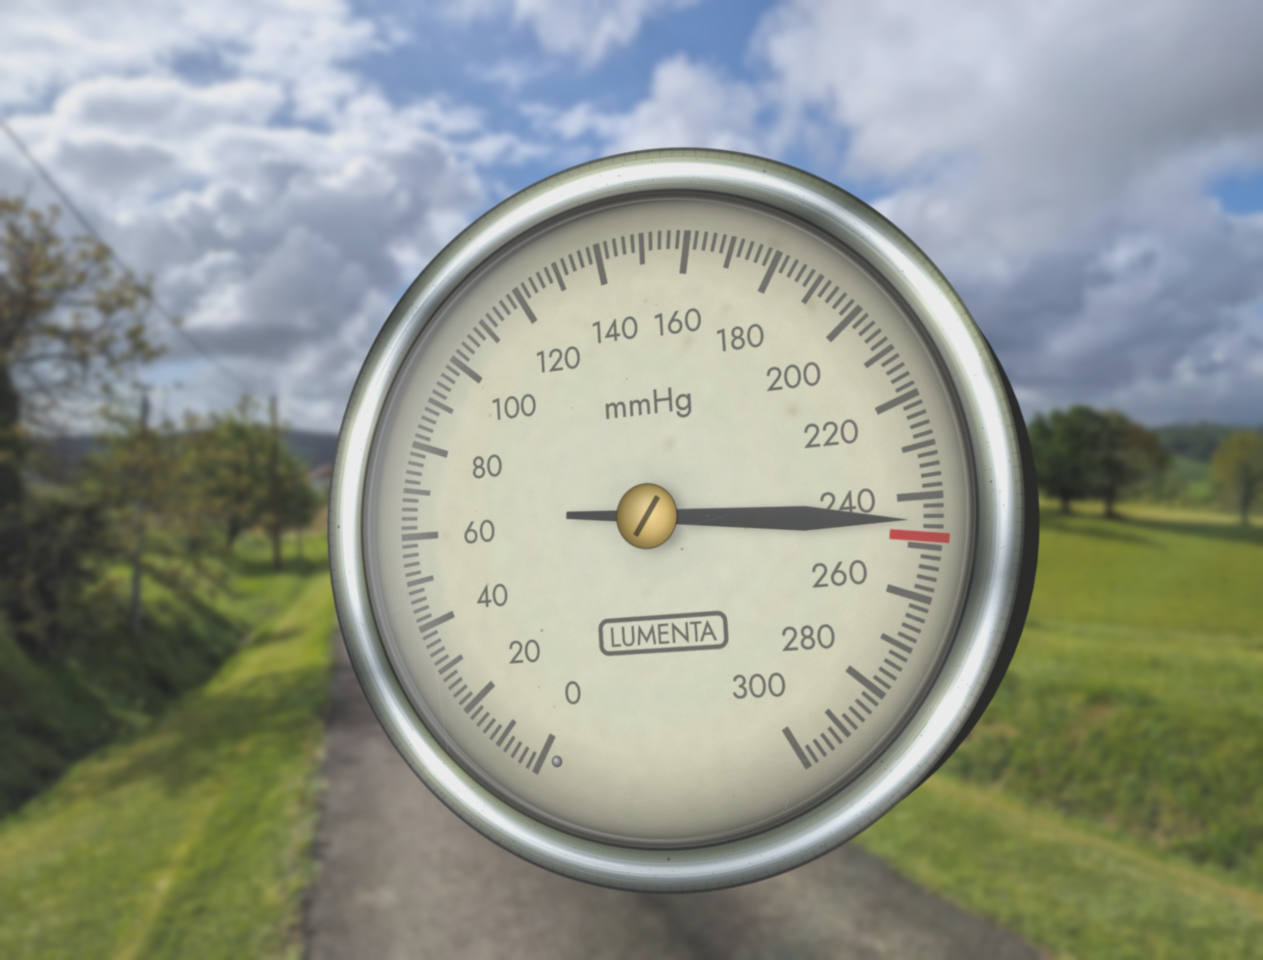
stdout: 245
